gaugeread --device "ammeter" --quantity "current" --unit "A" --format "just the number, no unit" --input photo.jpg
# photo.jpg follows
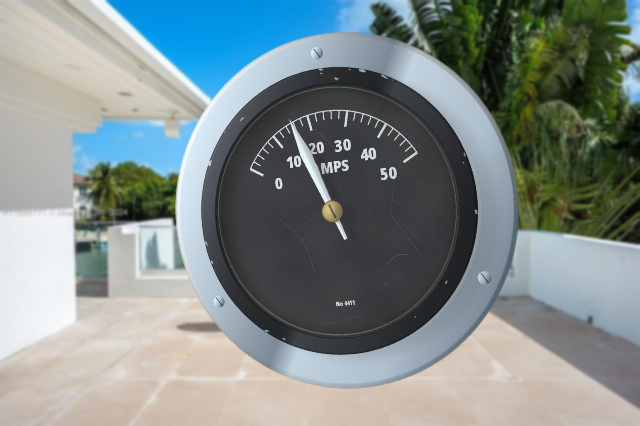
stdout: 16
